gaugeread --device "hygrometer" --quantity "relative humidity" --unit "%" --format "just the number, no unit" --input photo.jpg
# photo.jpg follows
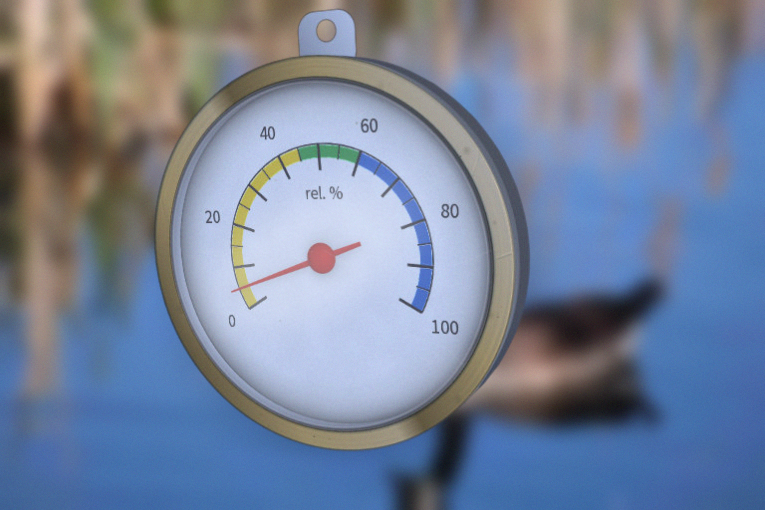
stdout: 5
